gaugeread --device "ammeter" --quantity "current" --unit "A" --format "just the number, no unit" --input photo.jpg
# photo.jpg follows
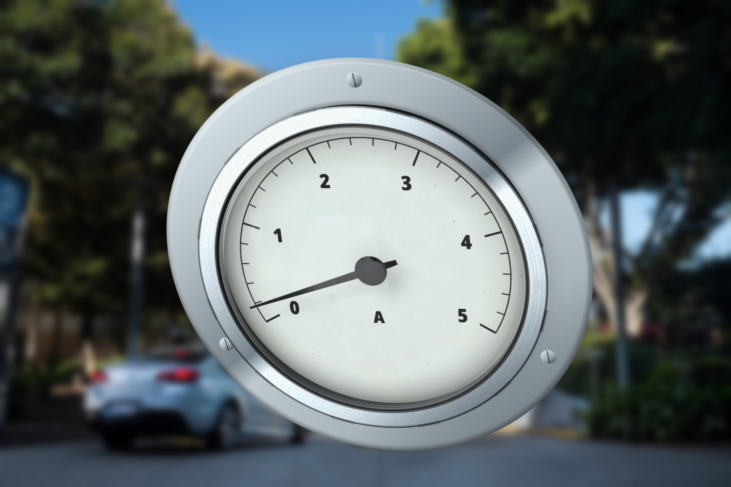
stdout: 0.2
